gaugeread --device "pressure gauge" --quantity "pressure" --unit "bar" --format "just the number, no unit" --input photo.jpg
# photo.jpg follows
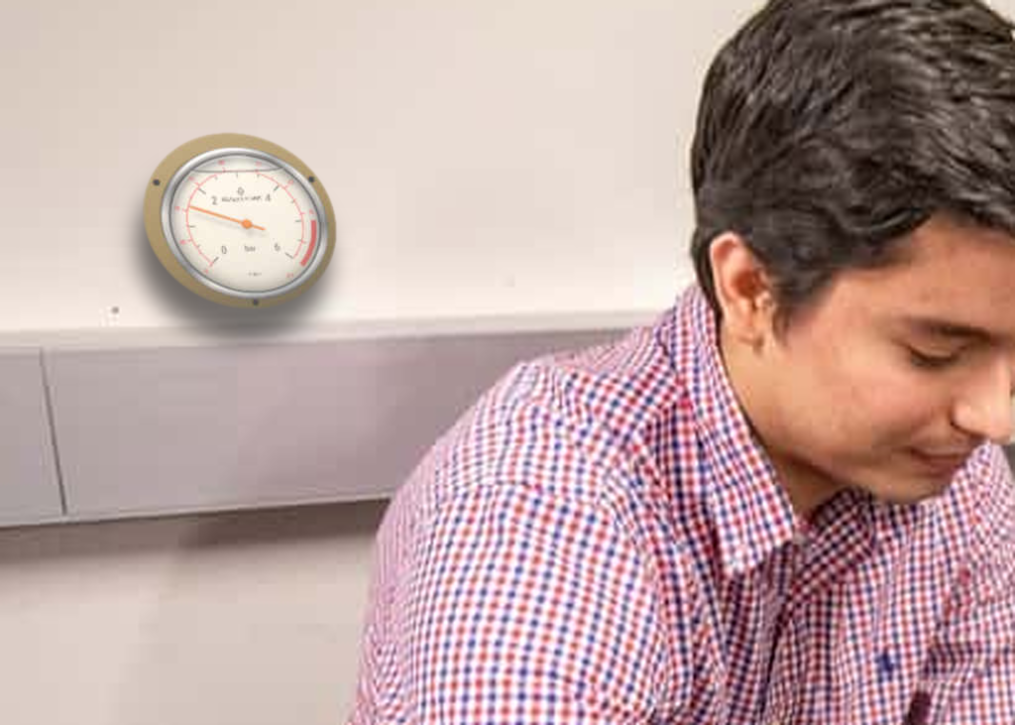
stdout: 1.5
